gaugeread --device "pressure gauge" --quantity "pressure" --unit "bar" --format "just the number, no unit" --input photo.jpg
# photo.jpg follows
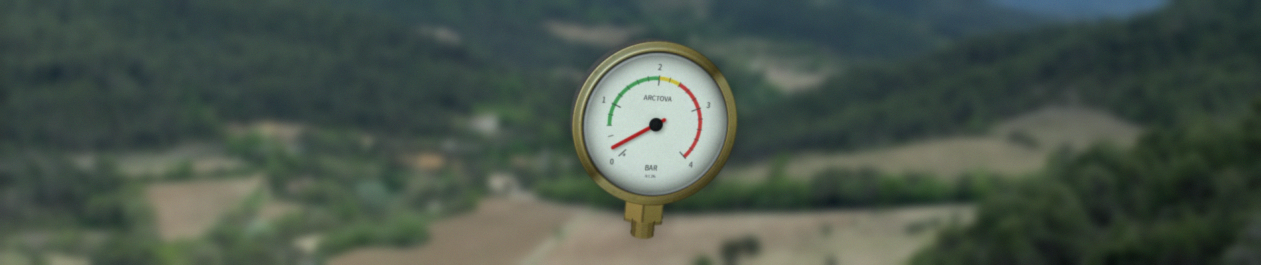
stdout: 0.2
